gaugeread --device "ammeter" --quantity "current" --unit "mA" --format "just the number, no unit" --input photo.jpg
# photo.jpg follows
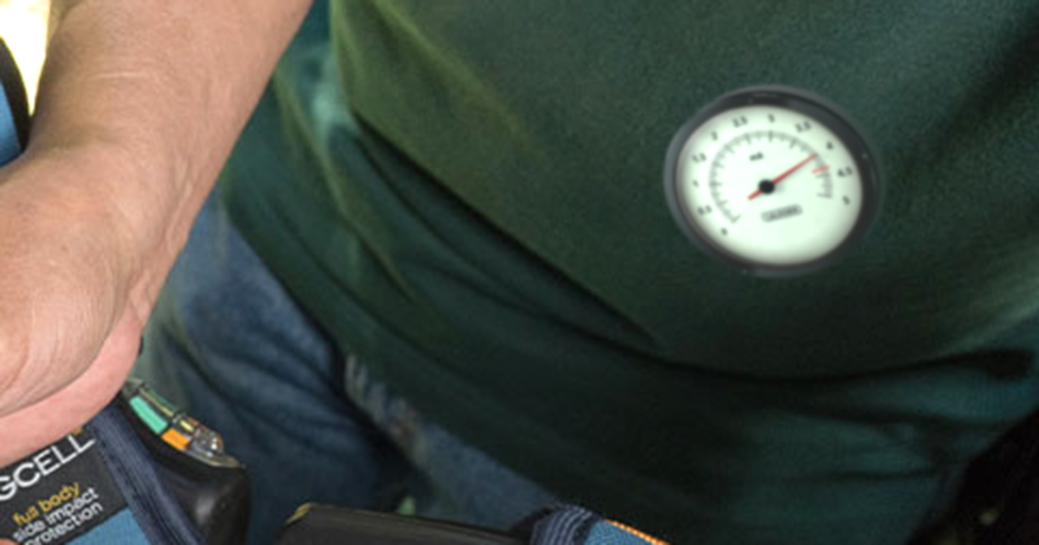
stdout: 4
